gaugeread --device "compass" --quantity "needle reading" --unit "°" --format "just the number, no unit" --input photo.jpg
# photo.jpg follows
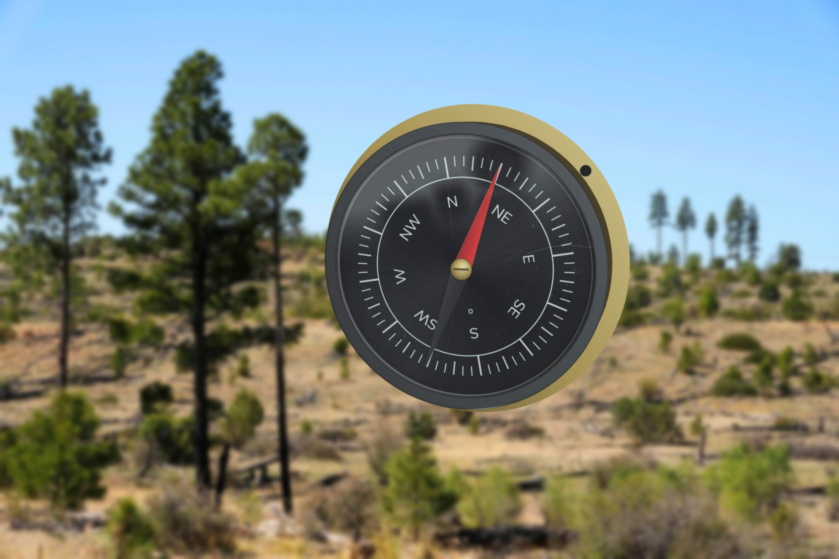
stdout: 30
